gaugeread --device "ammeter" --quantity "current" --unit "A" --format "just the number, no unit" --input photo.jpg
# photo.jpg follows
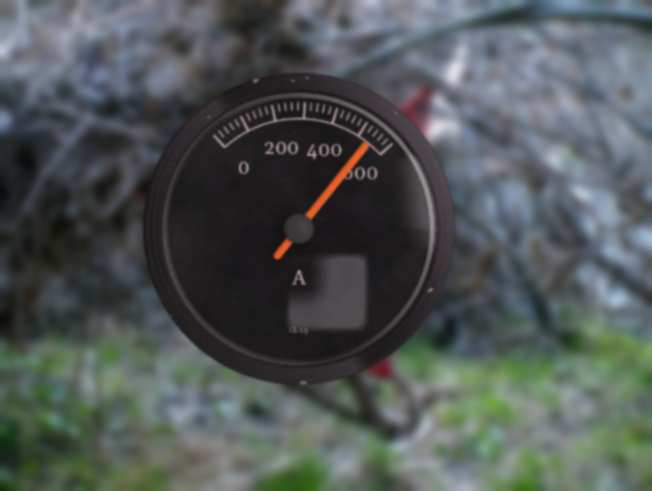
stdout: 540
